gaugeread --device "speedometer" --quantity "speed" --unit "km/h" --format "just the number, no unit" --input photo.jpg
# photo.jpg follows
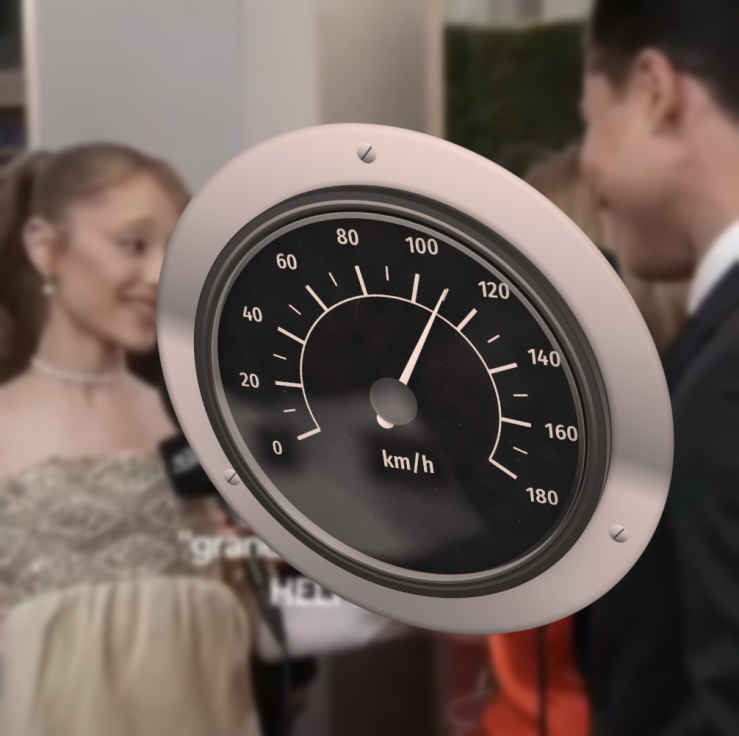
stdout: 110
